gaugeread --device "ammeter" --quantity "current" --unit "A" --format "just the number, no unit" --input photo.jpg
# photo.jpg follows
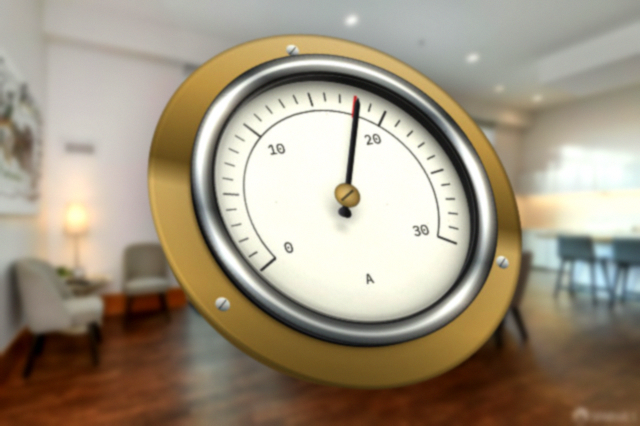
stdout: 18
